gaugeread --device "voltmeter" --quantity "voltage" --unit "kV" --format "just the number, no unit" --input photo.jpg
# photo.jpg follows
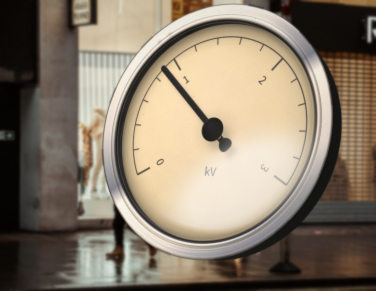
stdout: 0.9
